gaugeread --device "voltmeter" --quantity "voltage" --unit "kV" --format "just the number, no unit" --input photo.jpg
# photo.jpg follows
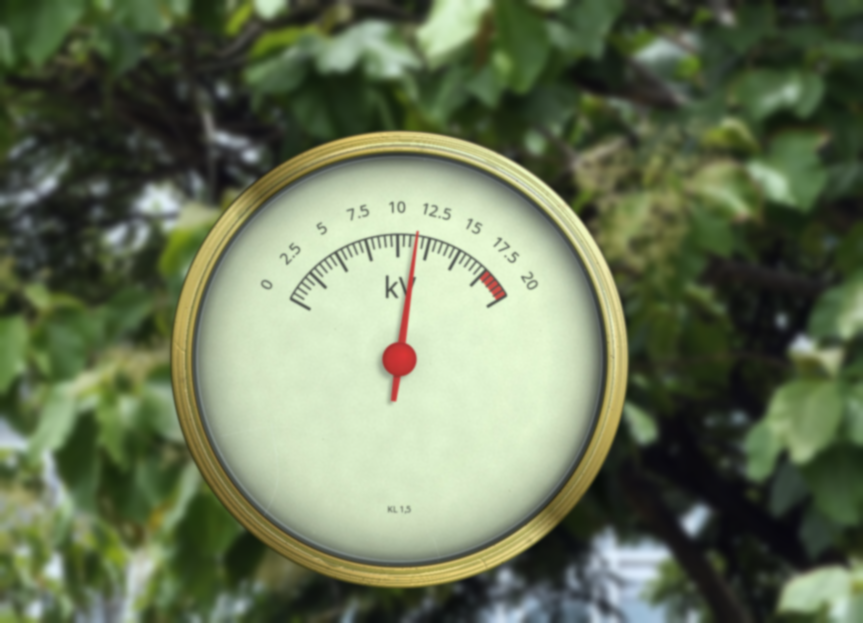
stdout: 11.5
